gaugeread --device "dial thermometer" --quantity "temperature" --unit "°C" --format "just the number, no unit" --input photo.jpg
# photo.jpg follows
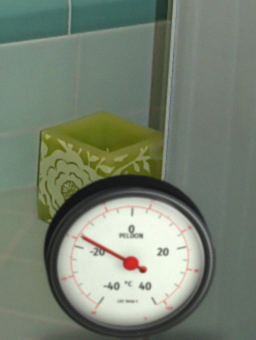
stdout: -16
